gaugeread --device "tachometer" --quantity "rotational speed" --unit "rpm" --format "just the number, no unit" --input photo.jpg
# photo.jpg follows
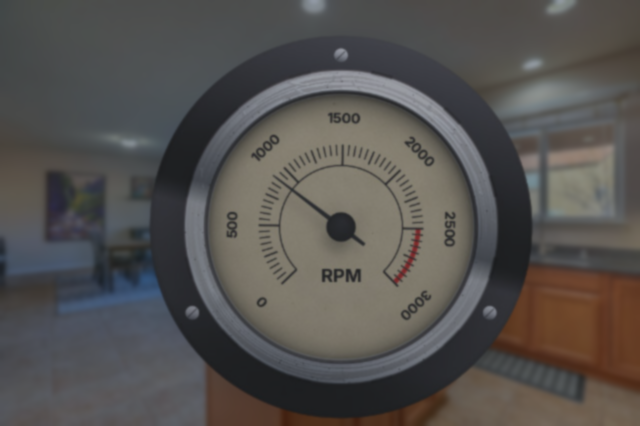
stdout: 900
